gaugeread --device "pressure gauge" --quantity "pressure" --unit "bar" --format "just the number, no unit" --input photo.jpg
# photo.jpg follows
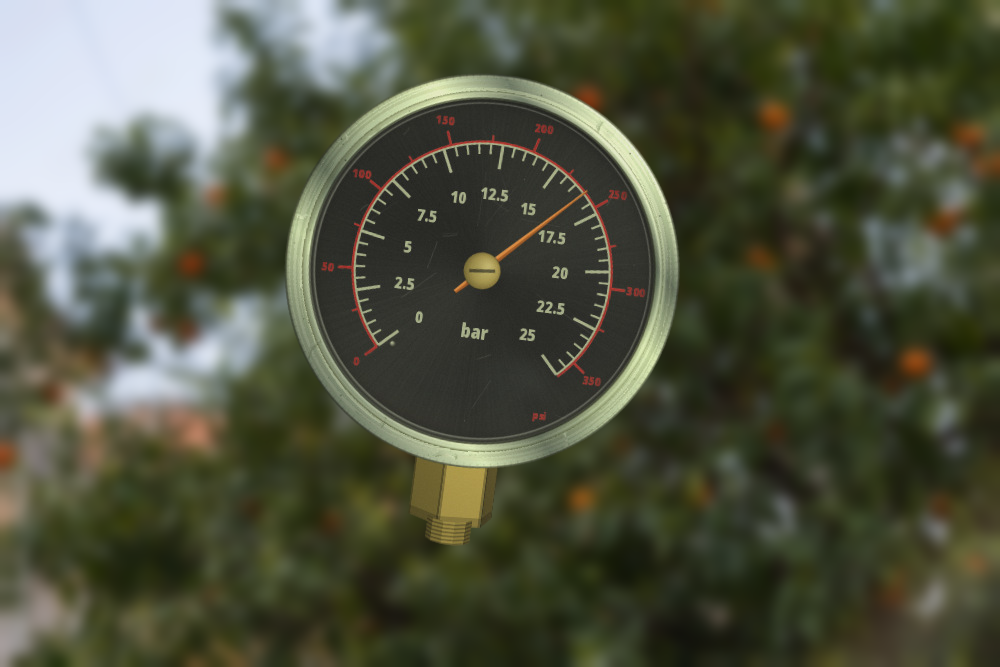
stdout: 16.5
